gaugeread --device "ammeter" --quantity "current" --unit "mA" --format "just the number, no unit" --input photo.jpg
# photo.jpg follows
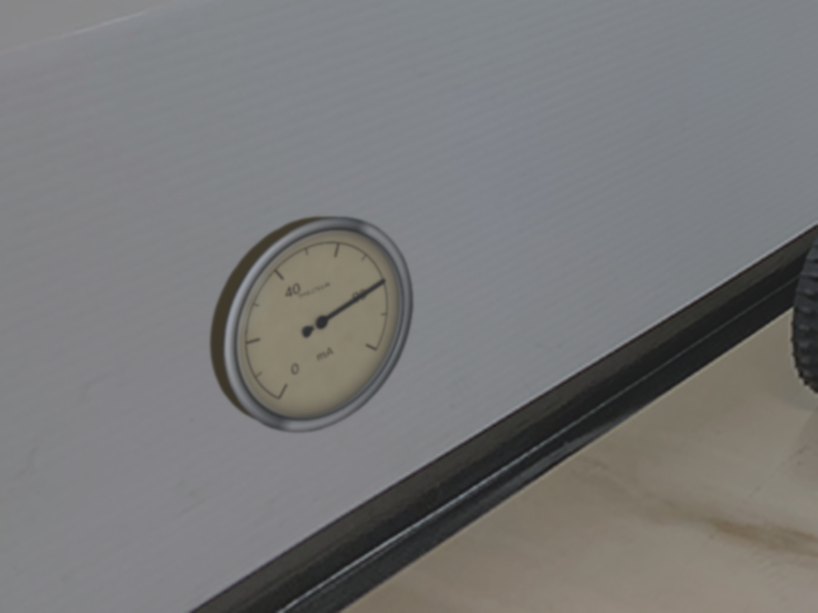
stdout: 80
